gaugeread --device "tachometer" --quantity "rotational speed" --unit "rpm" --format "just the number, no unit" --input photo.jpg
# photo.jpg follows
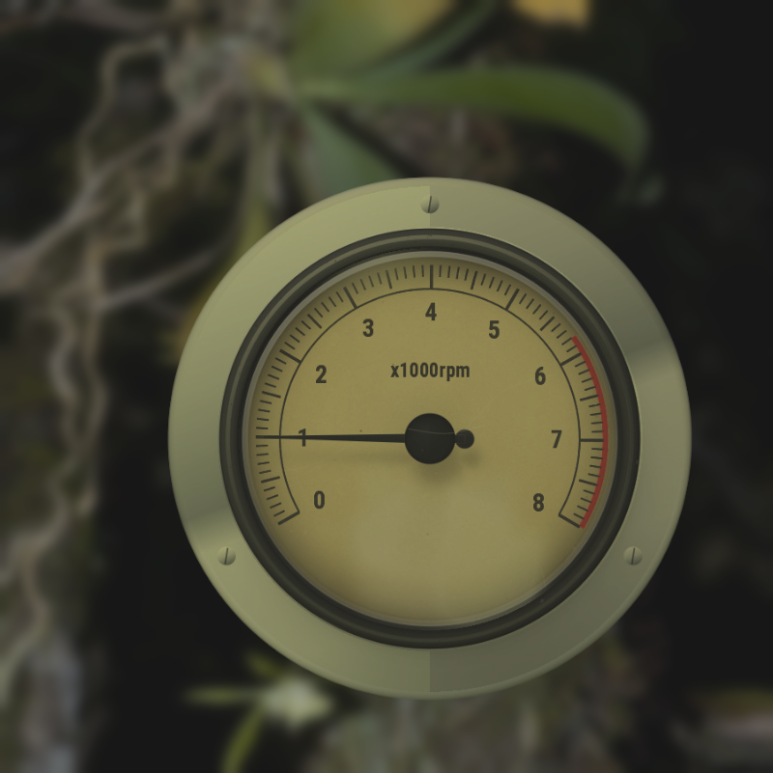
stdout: 1000
